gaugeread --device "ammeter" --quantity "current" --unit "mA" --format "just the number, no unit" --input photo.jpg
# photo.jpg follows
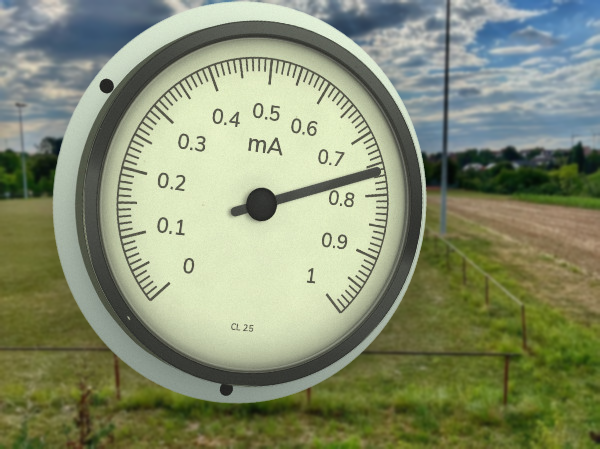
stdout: 0.76
